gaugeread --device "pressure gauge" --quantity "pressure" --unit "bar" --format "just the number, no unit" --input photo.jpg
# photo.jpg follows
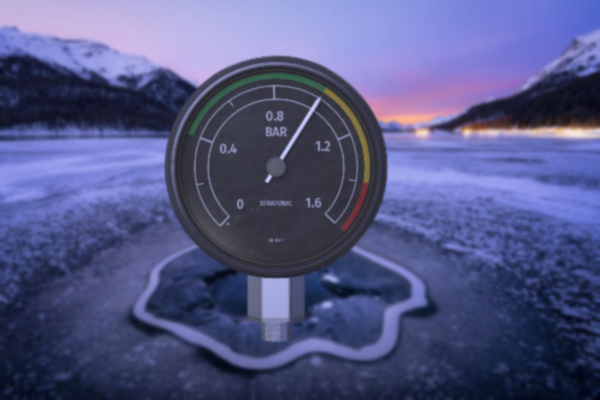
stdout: 1
